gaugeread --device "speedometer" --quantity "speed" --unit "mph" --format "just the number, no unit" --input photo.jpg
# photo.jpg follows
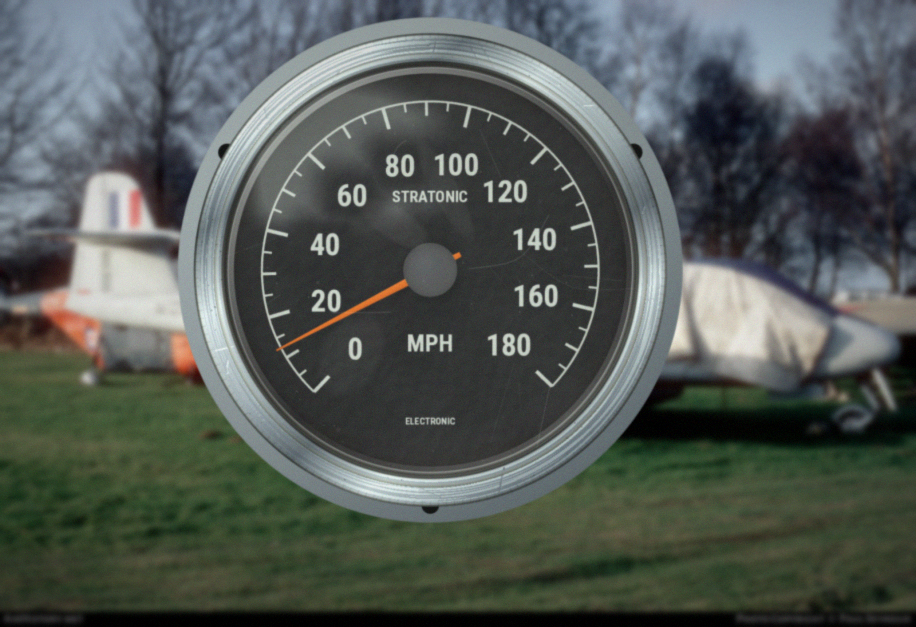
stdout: 12.5
